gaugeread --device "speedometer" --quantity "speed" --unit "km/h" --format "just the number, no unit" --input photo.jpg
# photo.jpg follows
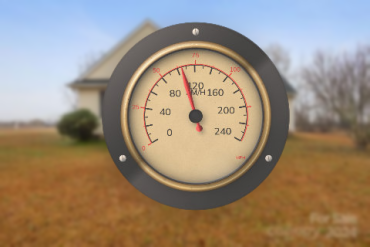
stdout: 105
